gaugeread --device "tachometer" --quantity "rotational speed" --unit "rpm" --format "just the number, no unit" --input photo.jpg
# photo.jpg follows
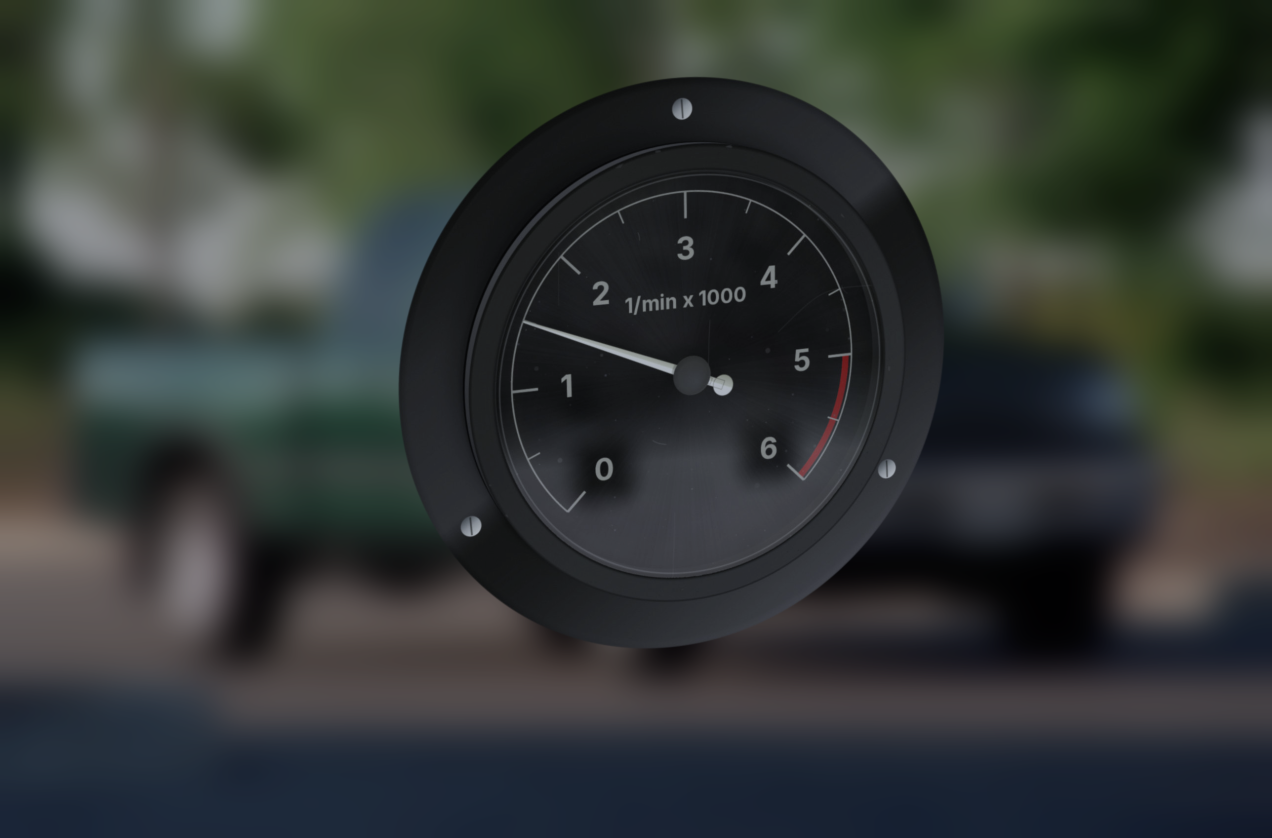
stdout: 1500
